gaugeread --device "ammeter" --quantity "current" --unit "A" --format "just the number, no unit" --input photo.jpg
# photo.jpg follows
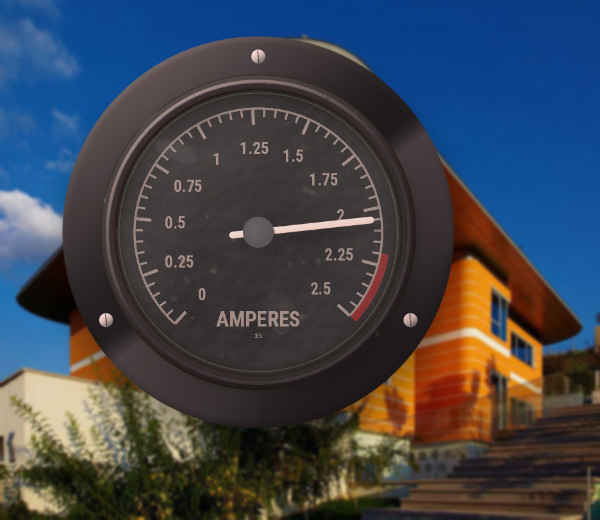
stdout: 2.05
